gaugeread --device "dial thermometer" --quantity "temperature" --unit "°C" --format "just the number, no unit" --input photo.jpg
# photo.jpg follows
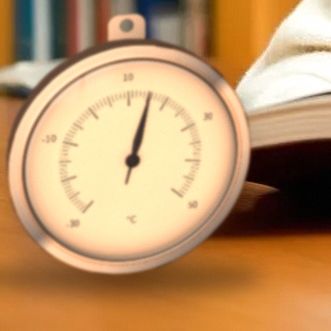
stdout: 15
